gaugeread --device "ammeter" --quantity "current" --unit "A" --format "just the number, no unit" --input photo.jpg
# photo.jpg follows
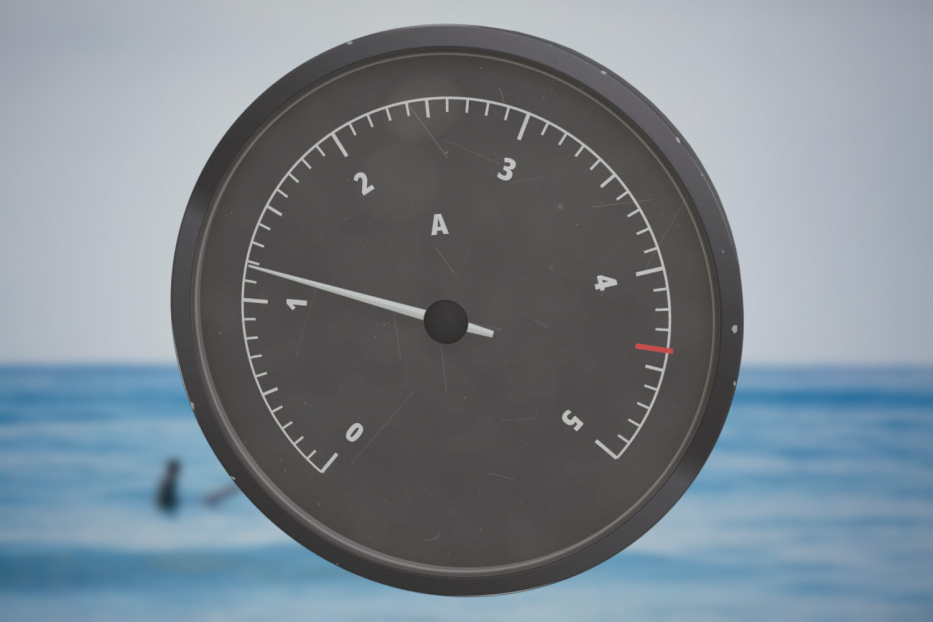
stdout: 1.2
